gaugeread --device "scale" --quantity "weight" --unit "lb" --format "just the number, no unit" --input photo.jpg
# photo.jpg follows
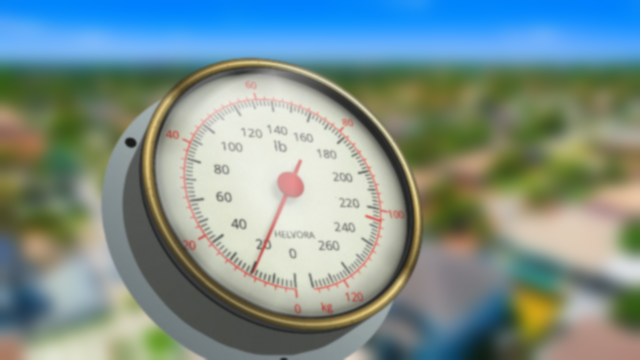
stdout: 20
